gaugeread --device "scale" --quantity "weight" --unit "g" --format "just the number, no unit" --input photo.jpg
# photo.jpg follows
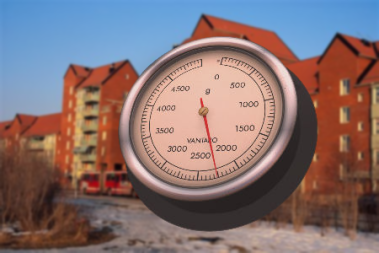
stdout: 2250
